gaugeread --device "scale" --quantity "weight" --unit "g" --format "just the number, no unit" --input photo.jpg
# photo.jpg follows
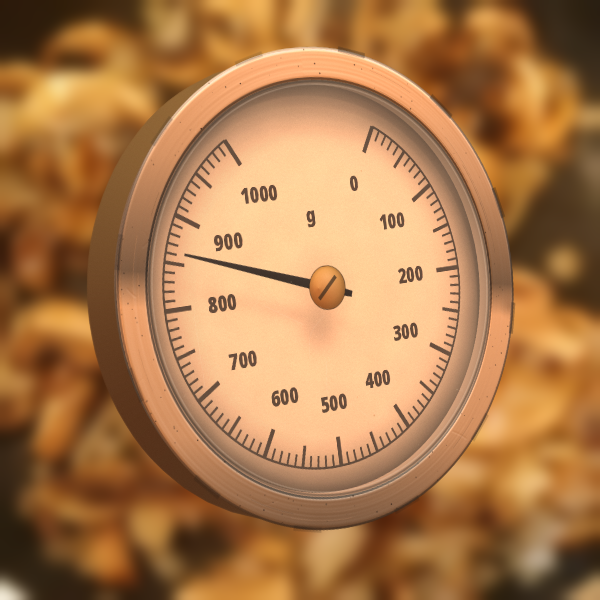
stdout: 860
